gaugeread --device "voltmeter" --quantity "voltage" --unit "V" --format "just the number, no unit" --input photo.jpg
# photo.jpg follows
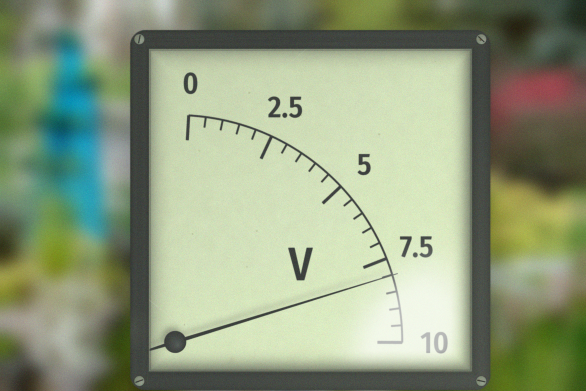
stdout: 8
